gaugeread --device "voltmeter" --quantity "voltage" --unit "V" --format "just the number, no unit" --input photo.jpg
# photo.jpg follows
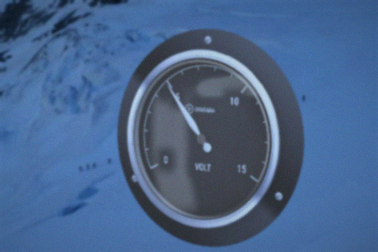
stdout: 5
